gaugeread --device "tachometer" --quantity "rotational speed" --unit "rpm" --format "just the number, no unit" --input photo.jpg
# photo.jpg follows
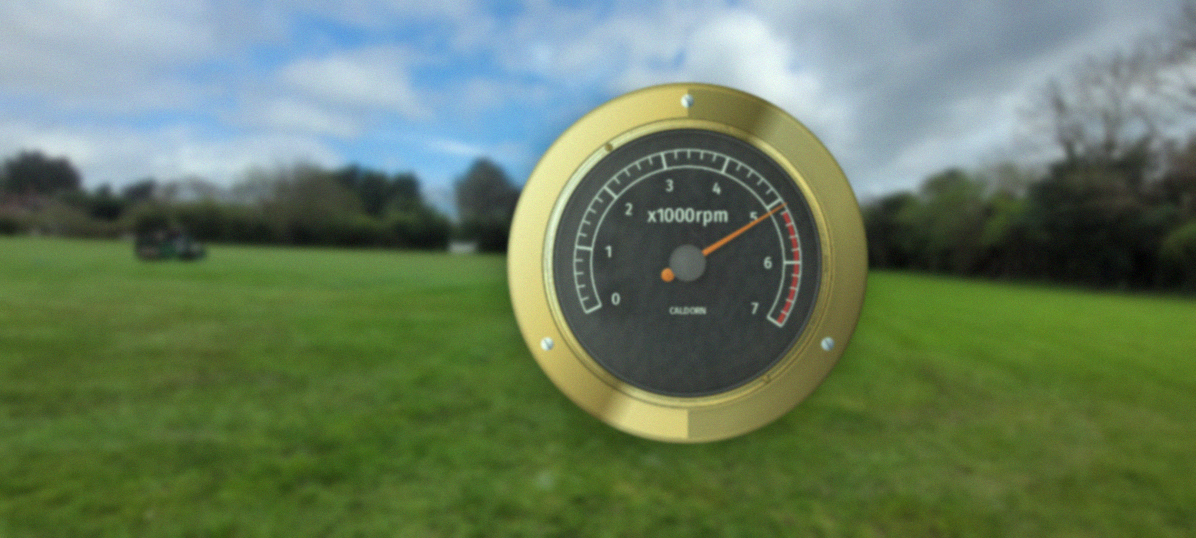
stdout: 5100
